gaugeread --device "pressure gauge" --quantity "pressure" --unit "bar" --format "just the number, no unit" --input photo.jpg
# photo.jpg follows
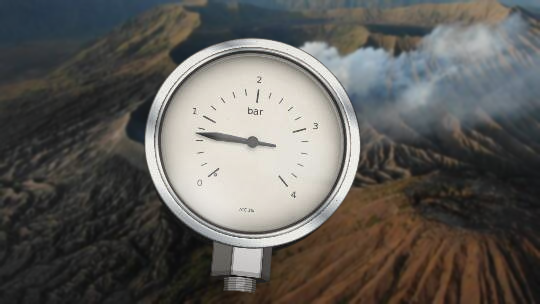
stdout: 0.7
